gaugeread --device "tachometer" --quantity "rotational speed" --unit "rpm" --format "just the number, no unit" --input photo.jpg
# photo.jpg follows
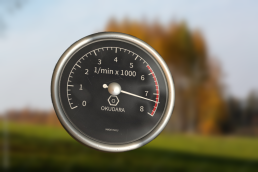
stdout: 7400
